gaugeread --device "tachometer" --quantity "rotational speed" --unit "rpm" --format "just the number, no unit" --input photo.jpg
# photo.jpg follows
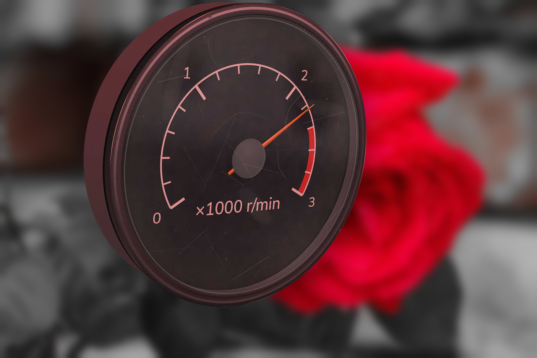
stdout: 2200
